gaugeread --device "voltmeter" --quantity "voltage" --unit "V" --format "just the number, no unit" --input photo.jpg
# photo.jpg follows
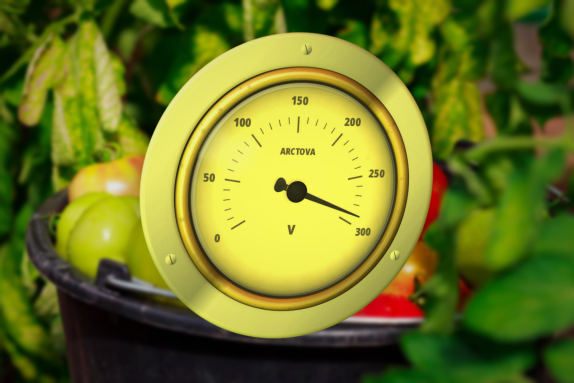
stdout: 290
